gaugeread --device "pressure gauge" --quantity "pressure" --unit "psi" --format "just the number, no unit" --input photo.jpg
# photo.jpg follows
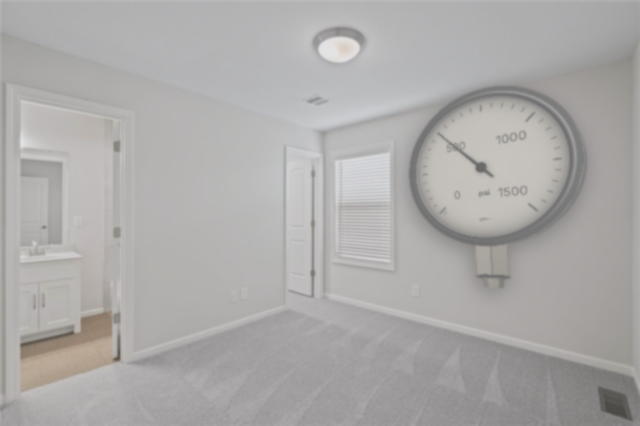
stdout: 500
